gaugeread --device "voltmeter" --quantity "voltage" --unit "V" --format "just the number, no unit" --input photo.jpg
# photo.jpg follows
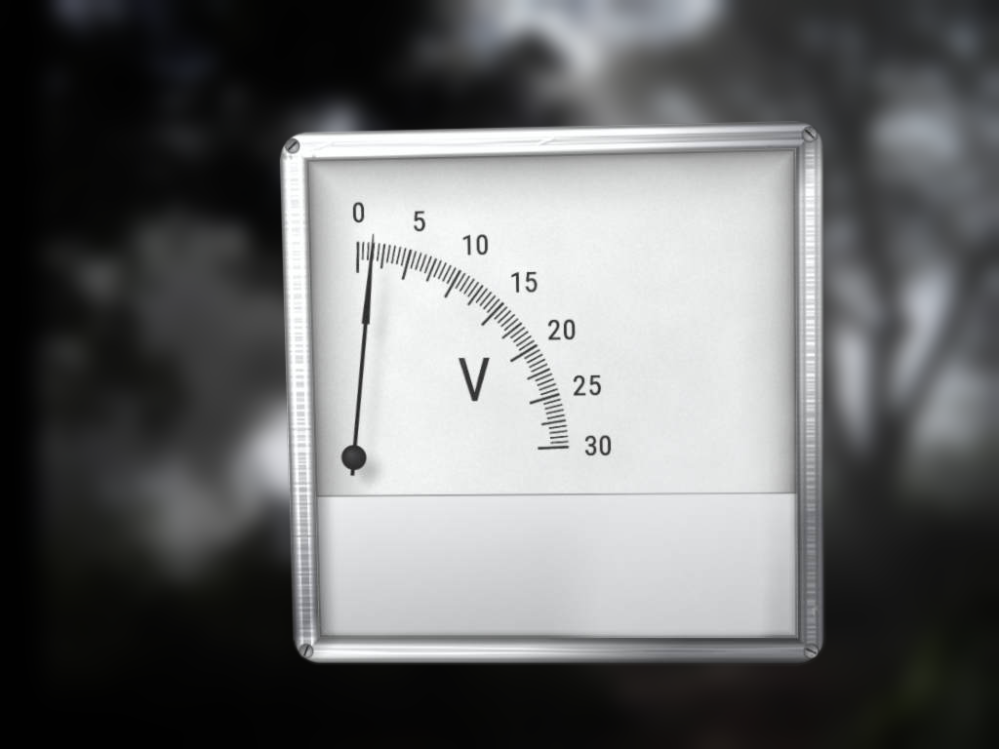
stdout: 1.5
